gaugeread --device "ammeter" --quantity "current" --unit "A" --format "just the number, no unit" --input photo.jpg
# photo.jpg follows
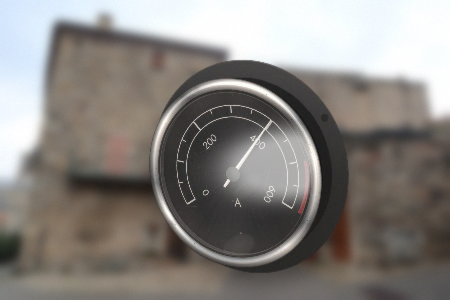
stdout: 400
